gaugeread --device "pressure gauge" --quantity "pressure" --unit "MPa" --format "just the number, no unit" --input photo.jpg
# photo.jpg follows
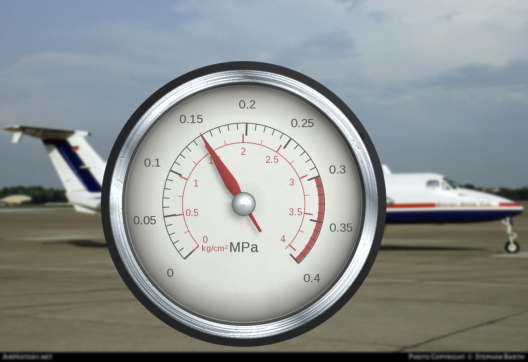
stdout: 0.15
